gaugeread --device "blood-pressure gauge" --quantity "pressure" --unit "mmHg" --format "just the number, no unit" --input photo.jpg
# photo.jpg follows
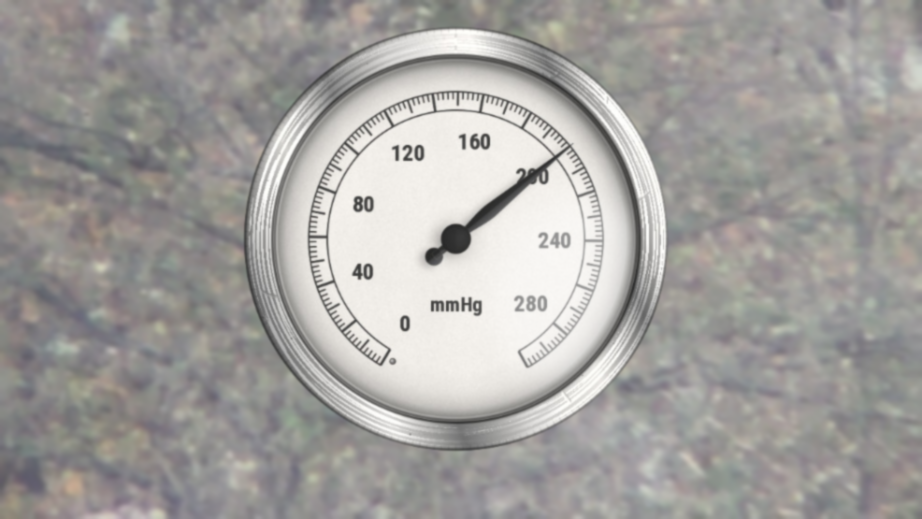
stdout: 200
